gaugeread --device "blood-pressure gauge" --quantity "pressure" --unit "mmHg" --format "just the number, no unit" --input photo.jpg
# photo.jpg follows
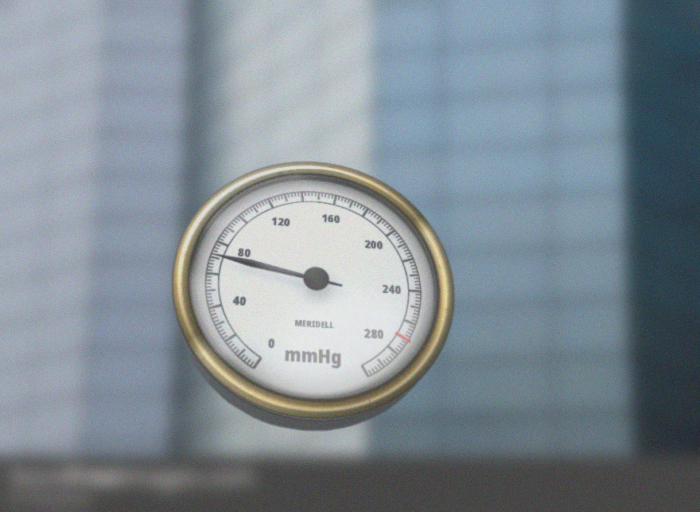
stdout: 70
